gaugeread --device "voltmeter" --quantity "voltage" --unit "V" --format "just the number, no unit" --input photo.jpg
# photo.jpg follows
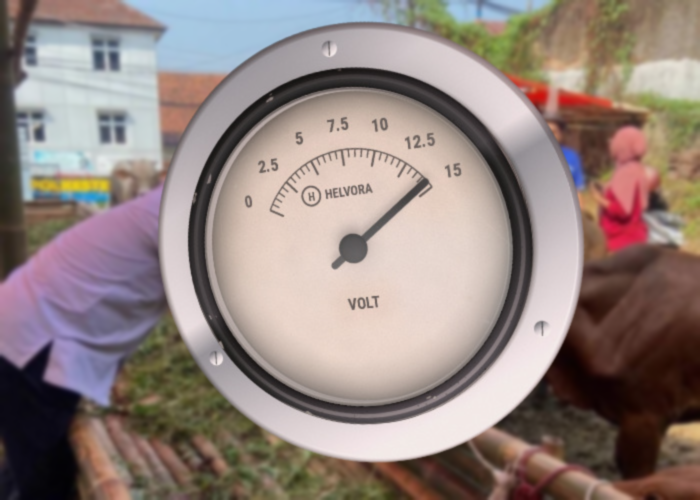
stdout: 14.5
